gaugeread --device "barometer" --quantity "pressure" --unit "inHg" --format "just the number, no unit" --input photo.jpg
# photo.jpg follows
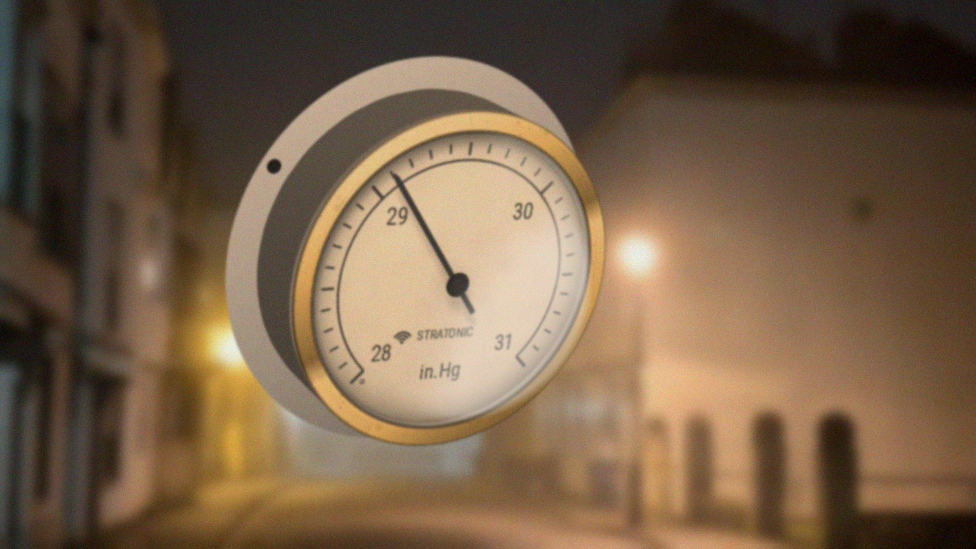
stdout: 29.1
